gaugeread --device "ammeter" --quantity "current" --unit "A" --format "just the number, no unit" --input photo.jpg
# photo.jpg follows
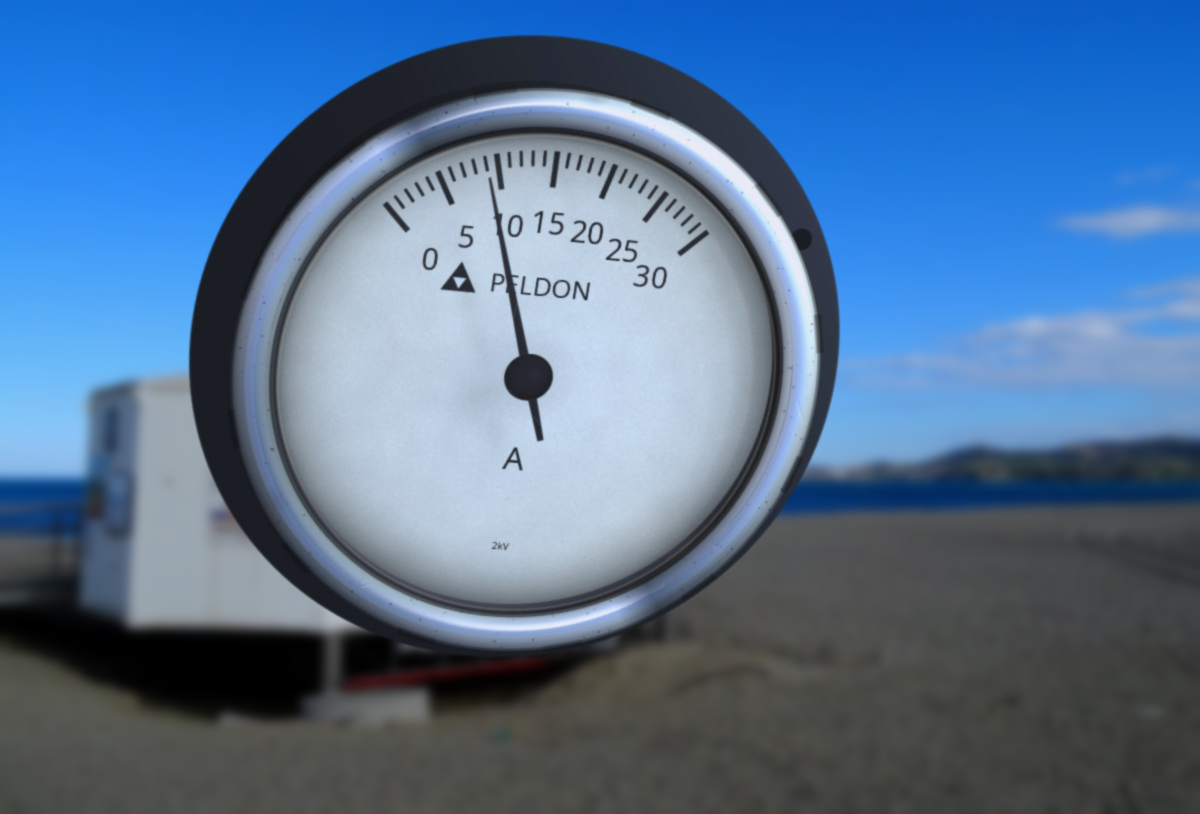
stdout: 9
